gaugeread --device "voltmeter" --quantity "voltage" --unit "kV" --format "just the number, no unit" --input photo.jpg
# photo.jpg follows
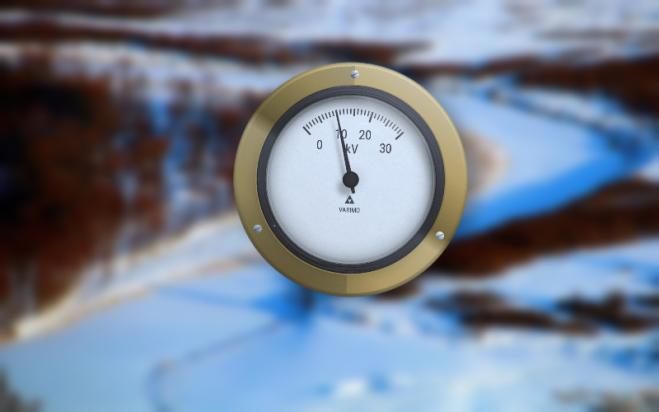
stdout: 10
